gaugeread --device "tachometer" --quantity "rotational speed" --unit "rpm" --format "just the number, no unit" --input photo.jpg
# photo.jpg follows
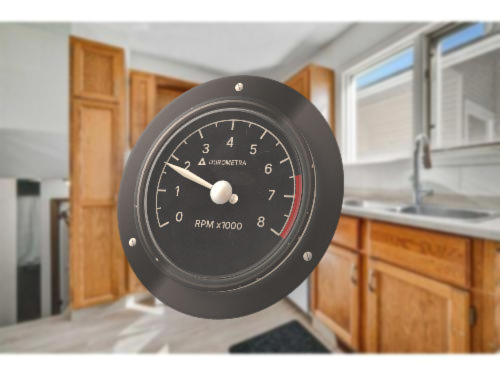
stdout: 1750
